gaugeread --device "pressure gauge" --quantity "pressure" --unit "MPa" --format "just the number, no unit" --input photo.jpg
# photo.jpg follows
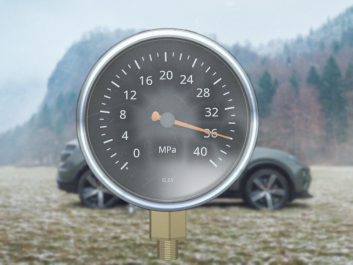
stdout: 36
